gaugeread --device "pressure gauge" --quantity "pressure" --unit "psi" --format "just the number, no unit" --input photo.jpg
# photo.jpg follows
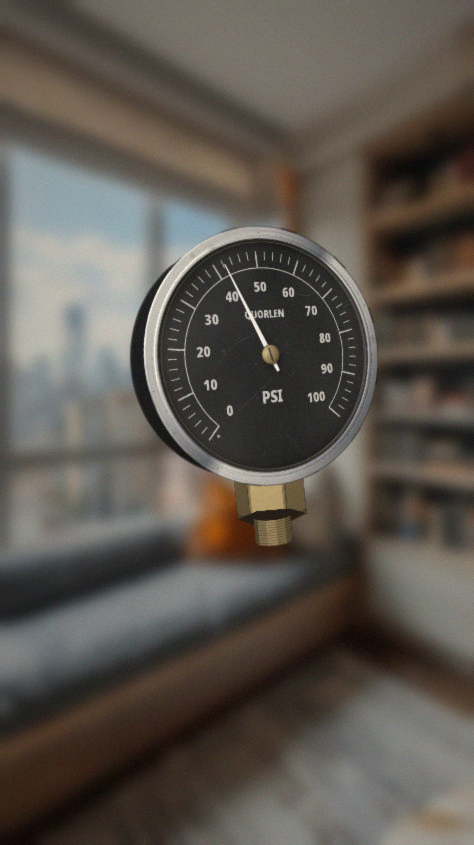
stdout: 42
